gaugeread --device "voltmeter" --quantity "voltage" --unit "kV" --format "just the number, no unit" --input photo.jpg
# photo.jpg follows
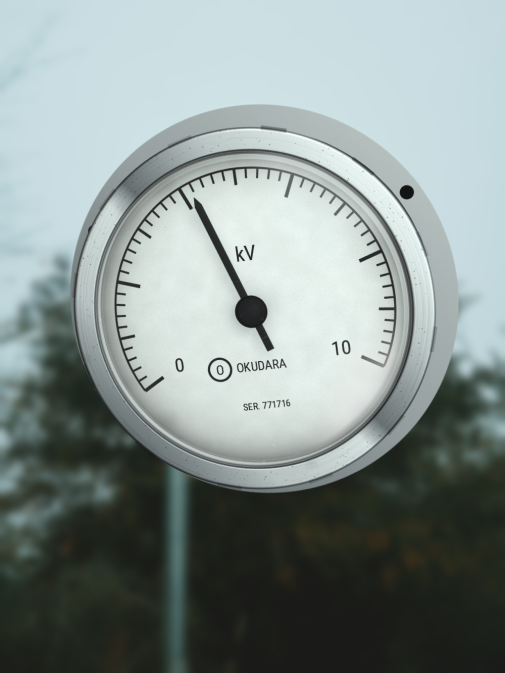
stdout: 4.2
